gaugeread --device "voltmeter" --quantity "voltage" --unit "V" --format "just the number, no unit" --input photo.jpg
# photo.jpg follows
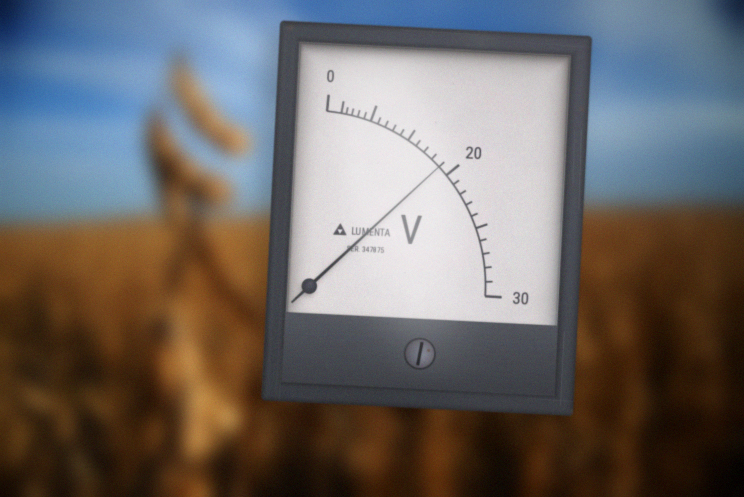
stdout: 19
